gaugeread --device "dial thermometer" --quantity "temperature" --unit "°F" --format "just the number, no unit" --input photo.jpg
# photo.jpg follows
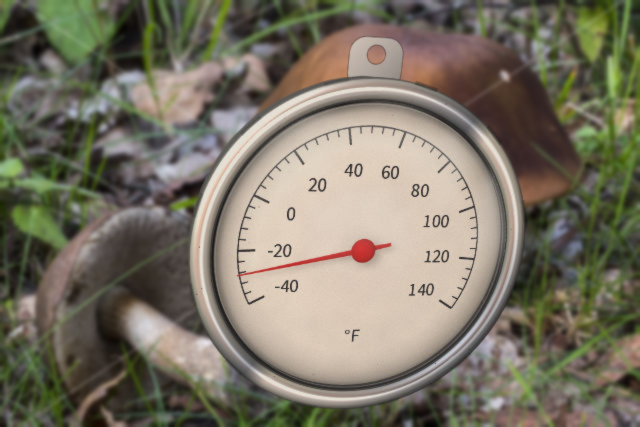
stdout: -28
